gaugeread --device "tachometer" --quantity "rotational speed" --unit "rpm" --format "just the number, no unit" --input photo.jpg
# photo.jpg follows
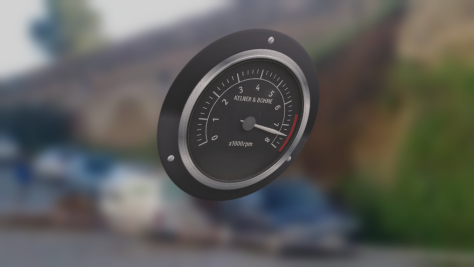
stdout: 7400
